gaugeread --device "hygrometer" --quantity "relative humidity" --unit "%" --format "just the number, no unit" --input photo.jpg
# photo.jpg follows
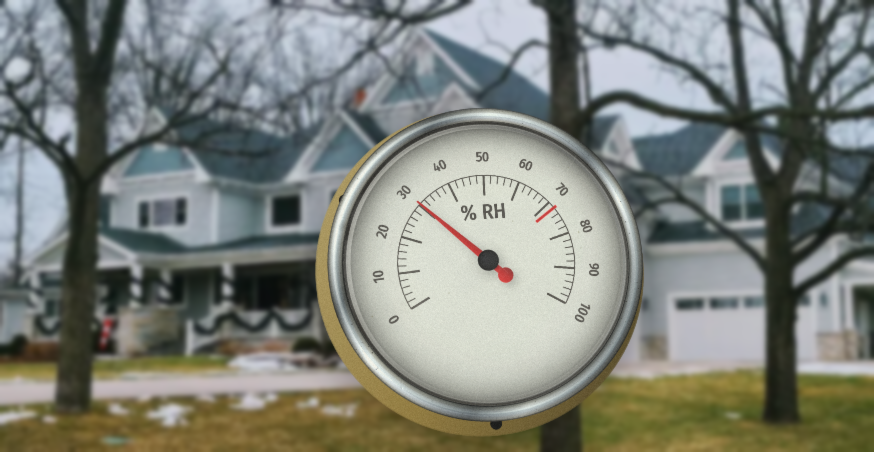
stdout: 30
